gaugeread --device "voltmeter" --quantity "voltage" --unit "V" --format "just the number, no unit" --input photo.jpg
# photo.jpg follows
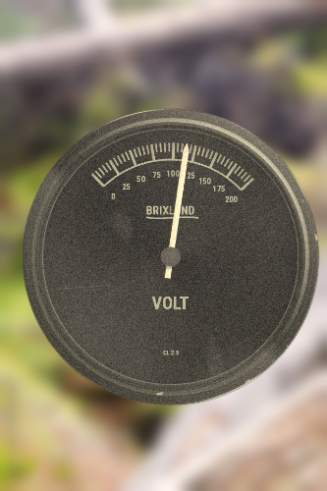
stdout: 115
